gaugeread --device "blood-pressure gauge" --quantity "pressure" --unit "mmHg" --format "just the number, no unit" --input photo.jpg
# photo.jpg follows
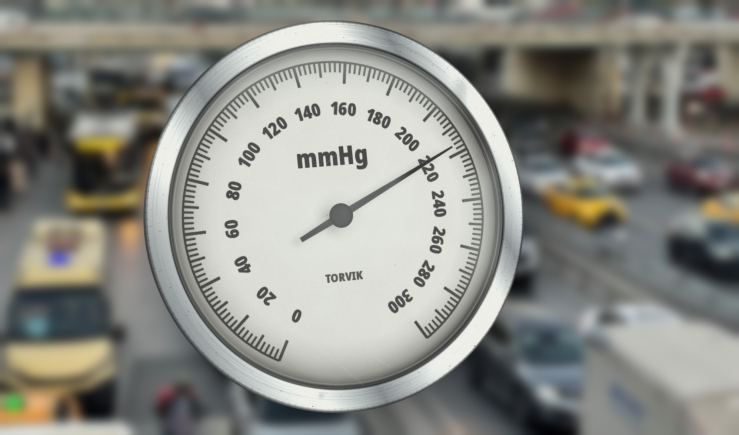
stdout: 216
